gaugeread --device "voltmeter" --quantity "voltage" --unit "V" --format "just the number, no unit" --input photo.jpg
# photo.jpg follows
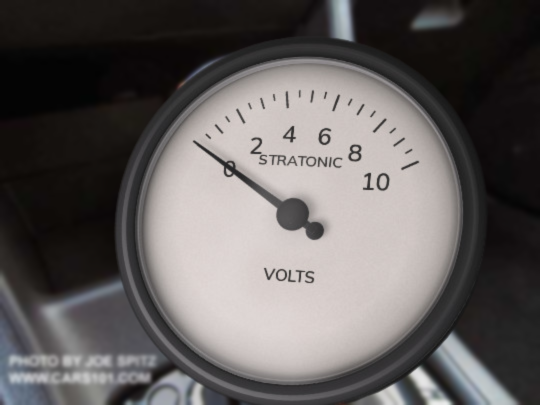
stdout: 0
